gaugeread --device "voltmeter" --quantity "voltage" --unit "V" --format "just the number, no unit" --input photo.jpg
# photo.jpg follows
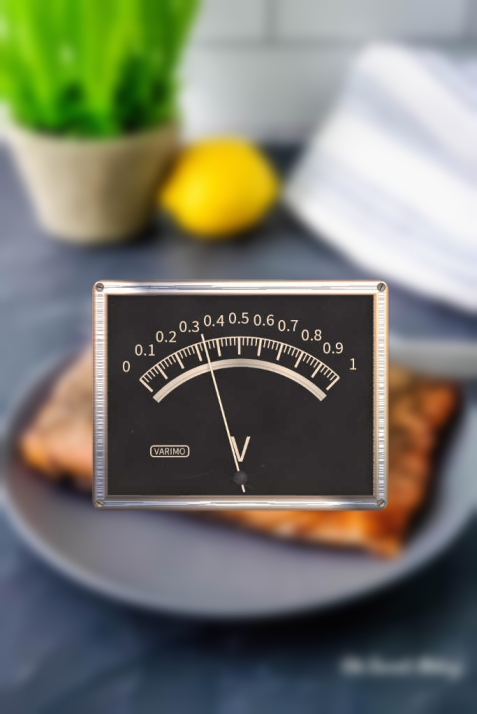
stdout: 0.34
